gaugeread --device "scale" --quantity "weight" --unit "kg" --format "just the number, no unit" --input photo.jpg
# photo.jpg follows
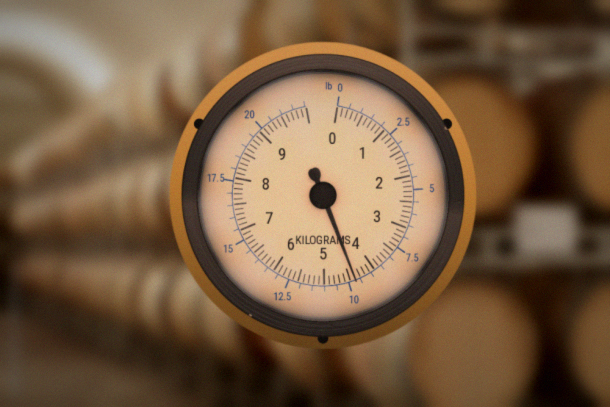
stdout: 4.4
